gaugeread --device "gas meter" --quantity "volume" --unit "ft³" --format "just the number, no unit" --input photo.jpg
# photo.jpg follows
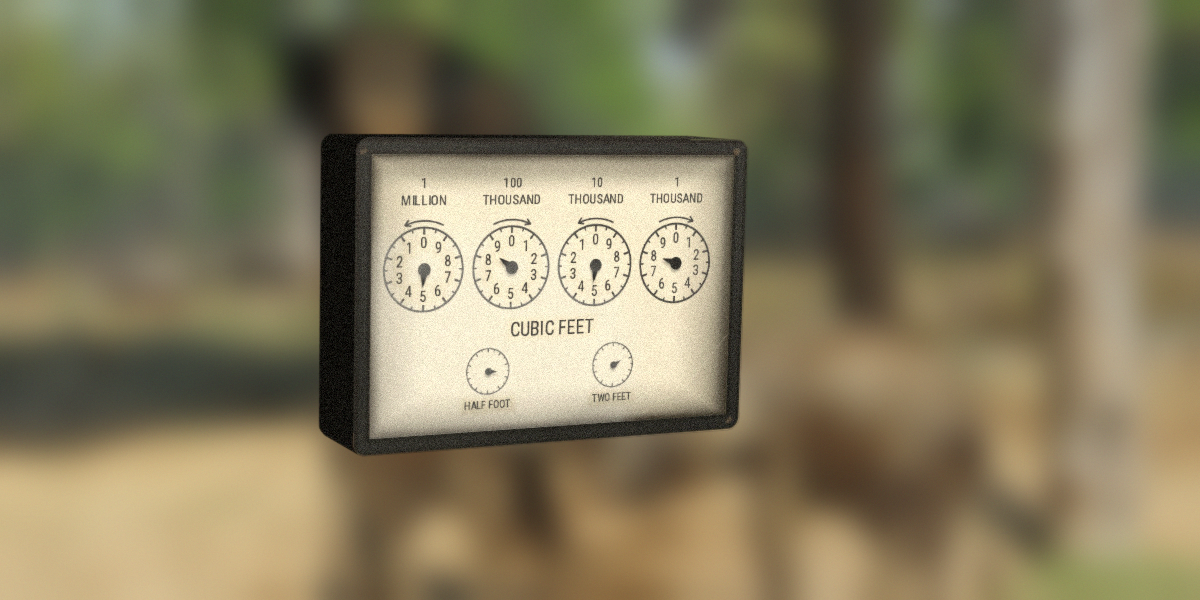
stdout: 484800
